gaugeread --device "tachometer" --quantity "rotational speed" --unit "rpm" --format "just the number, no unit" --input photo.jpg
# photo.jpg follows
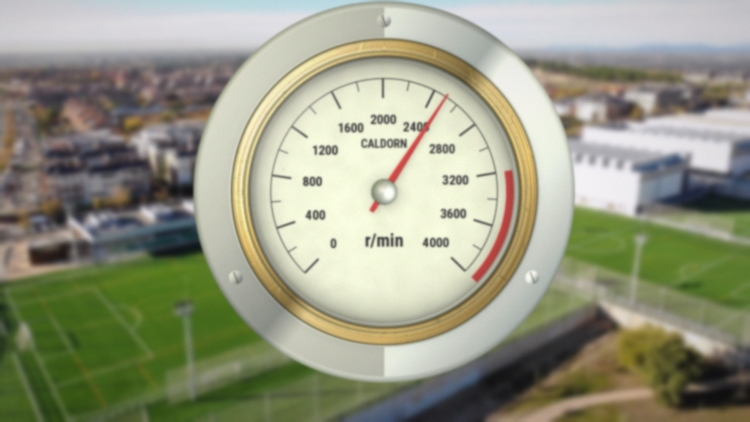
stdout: 2500
